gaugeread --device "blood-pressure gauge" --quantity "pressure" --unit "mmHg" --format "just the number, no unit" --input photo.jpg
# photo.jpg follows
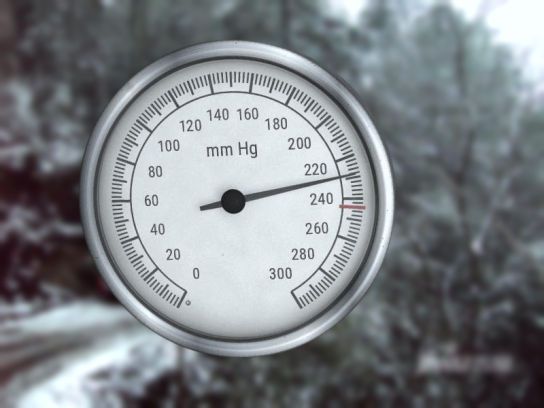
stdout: 228
